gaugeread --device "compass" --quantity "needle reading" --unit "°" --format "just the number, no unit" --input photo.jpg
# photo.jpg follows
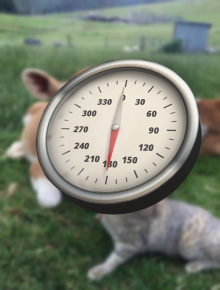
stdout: 180
